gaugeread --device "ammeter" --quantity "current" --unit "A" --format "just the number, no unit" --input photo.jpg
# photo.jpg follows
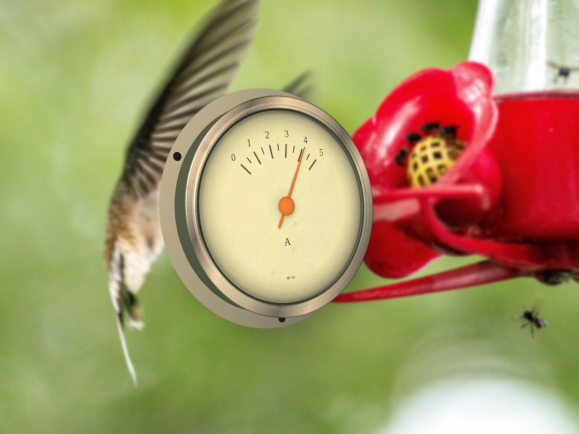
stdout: 4
